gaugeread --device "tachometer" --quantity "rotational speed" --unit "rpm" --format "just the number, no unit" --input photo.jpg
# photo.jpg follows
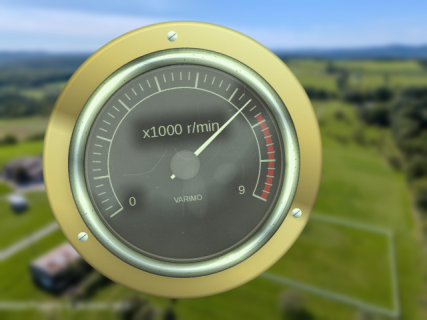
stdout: 6400
